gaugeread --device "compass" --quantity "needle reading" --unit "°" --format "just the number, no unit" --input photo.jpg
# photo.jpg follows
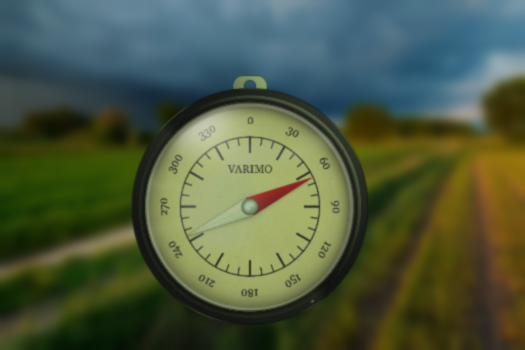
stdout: 65
